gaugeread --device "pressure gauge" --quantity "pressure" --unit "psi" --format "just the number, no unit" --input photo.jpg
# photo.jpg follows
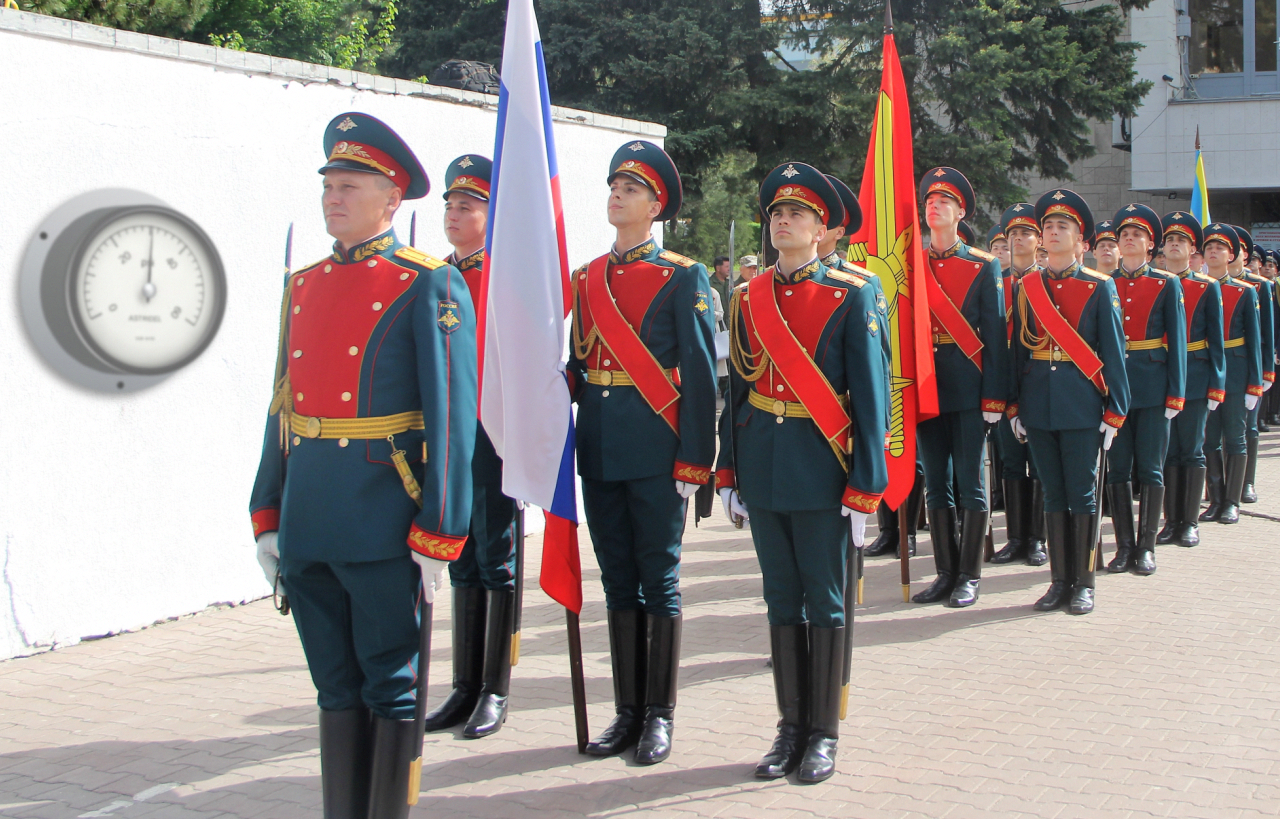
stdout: 30
